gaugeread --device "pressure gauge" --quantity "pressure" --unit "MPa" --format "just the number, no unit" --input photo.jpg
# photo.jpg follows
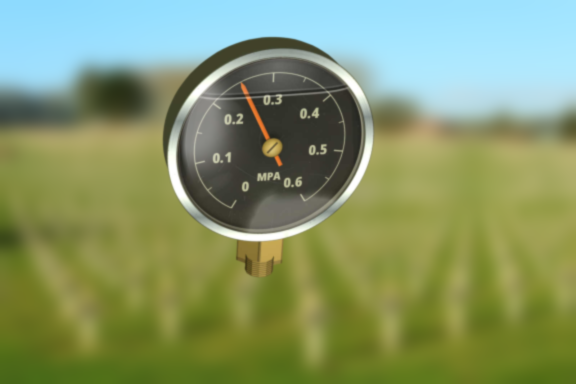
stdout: 0.25
